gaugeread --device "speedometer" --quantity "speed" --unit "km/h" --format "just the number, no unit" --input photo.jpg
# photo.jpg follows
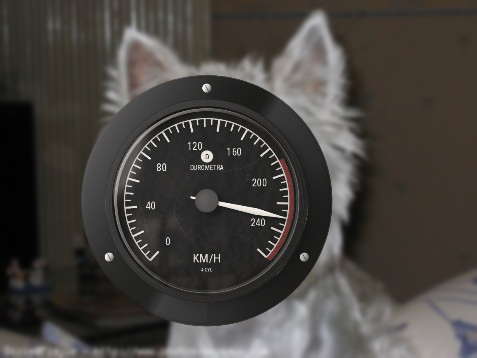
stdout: 230
